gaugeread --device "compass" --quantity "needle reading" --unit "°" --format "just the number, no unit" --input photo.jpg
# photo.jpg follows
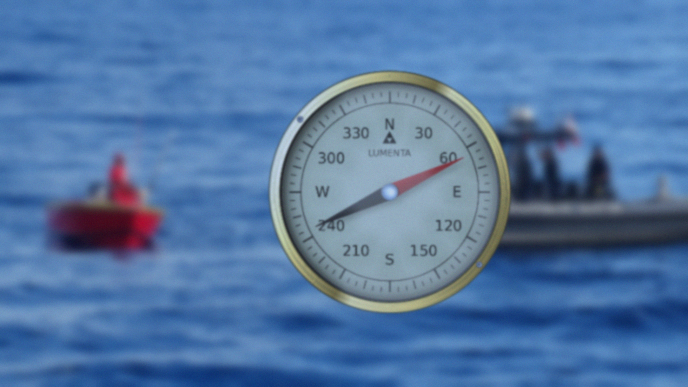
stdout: 65
